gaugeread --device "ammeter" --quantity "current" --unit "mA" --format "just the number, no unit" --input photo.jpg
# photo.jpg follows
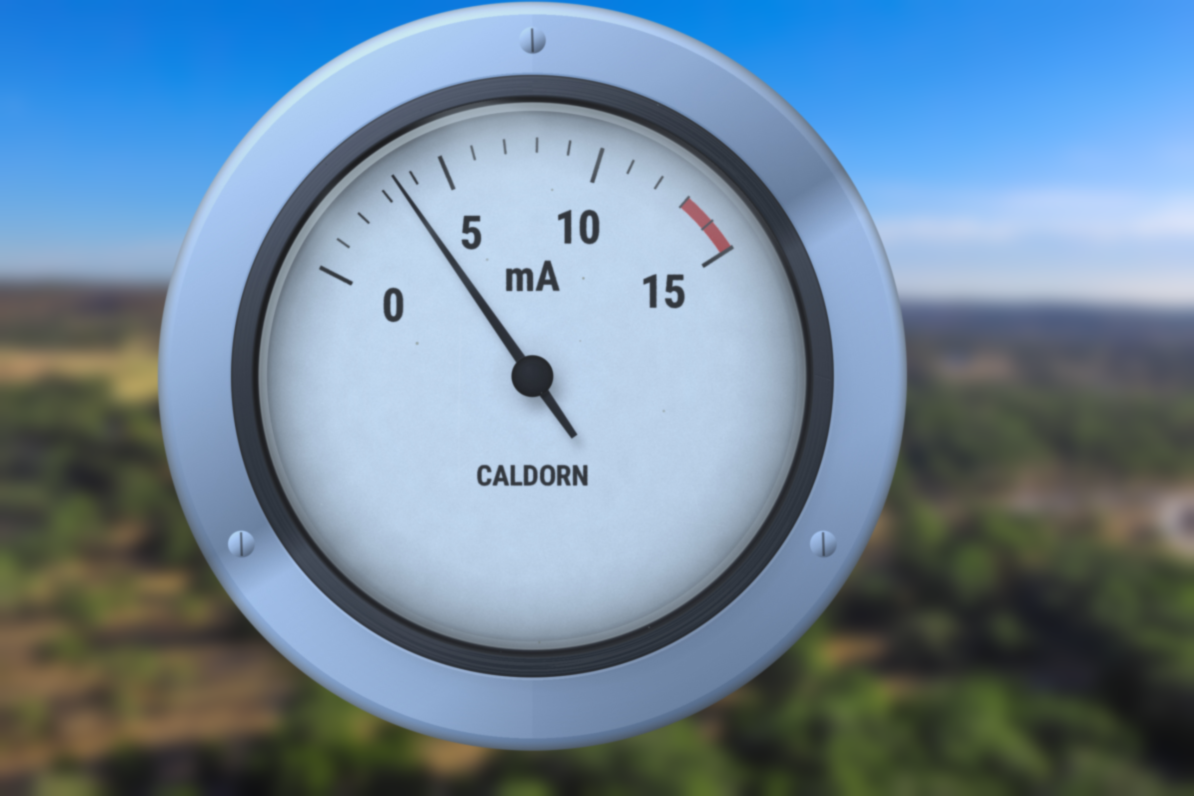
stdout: 3.5
